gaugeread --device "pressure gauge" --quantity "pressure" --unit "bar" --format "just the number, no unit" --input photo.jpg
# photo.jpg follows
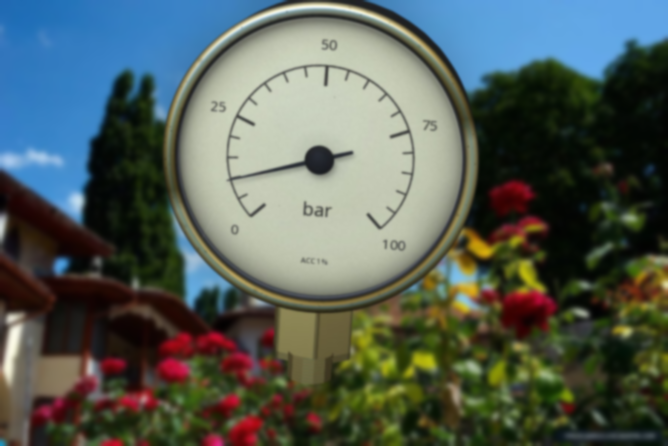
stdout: 10
